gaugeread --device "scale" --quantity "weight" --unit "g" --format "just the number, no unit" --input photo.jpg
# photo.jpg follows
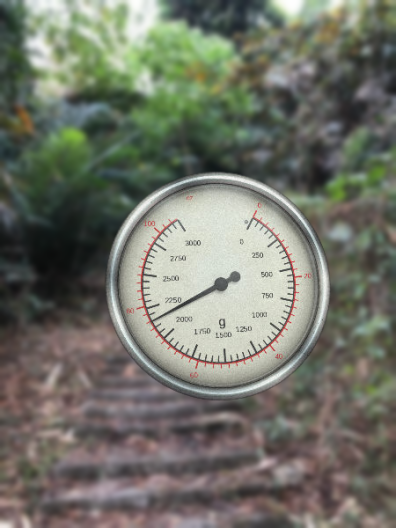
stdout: 2150
